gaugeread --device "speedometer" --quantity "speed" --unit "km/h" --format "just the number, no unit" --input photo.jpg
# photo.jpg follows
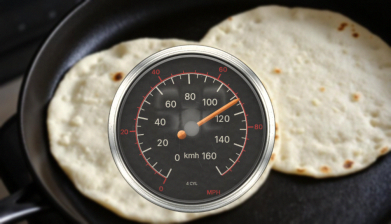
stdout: 112.5
